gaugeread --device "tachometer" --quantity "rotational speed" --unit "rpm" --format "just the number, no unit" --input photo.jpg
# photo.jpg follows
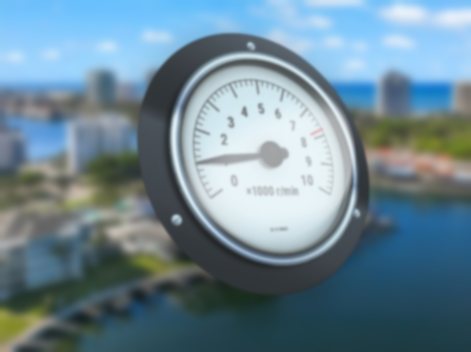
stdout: 1000
